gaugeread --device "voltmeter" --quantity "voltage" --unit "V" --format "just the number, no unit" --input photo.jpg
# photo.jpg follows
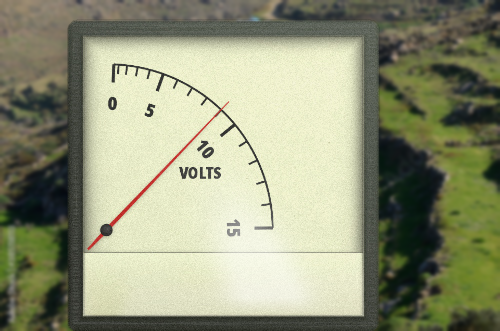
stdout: 9
